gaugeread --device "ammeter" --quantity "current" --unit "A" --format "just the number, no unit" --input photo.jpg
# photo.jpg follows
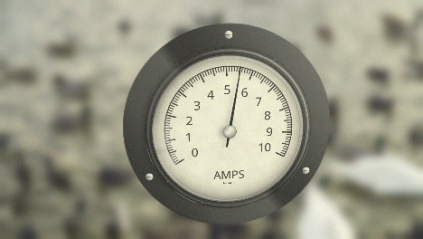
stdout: 5.5
